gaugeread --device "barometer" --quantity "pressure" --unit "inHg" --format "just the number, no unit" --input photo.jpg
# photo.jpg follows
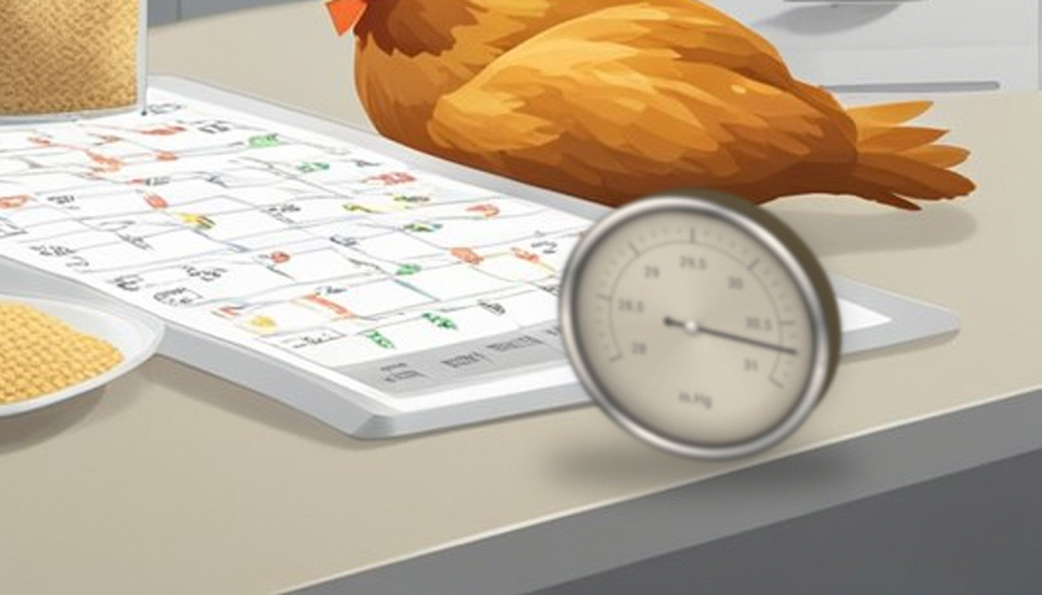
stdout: 30.7
